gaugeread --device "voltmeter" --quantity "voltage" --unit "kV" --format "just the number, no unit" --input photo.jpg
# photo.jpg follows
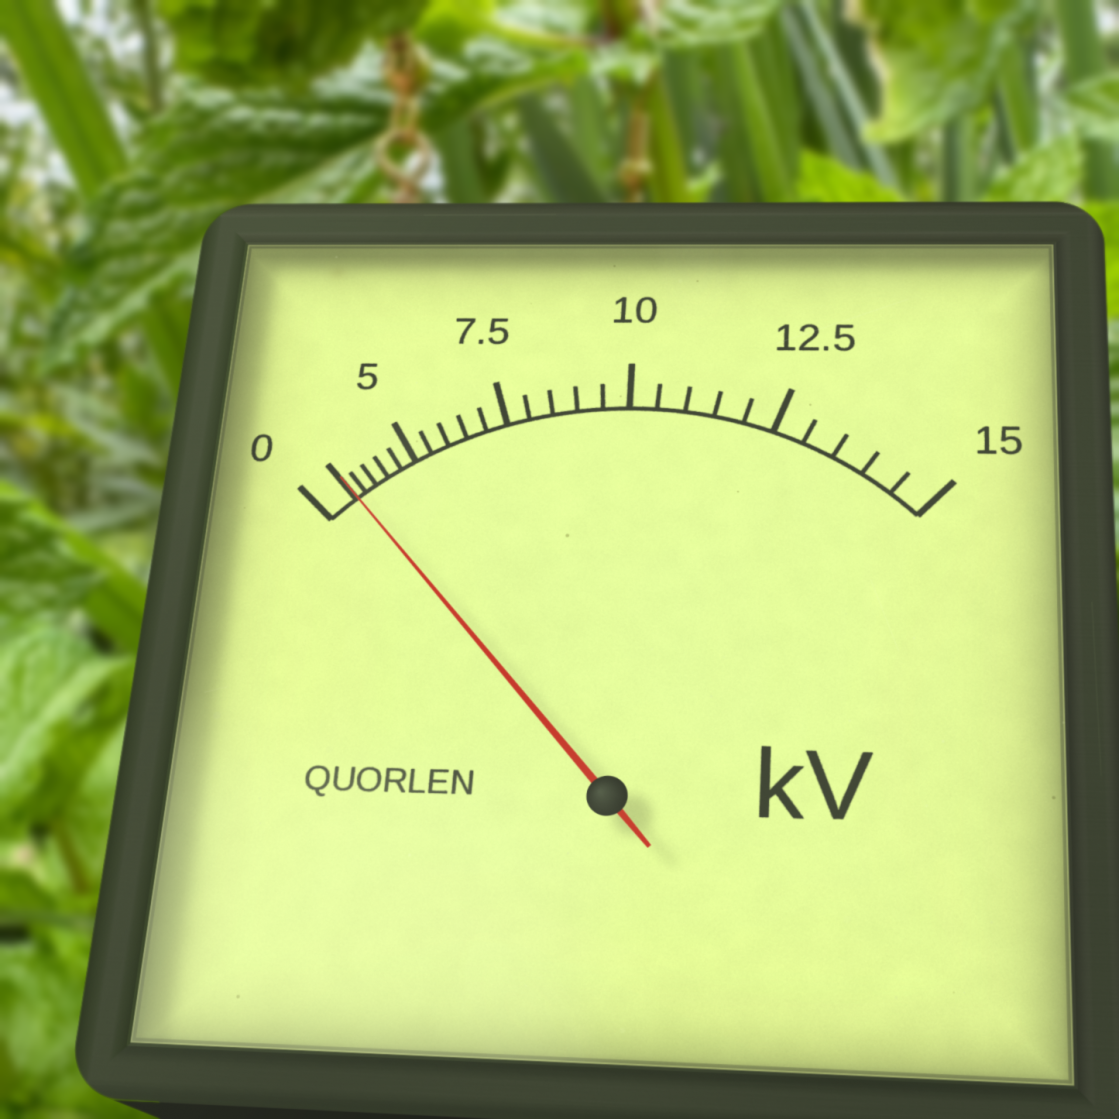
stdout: 2.5
